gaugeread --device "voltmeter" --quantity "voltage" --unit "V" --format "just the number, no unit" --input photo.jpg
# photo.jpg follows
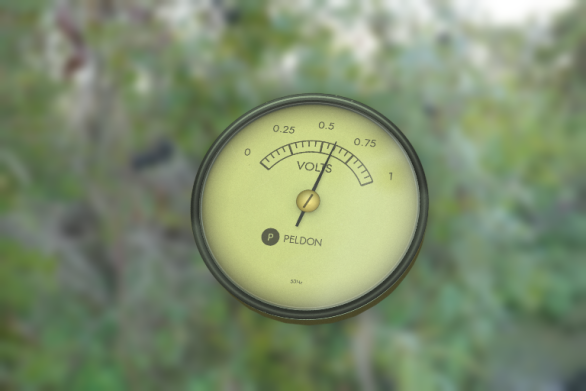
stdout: 0.6
